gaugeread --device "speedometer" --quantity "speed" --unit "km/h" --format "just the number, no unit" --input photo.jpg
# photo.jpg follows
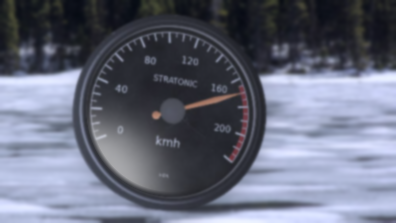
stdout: 170
